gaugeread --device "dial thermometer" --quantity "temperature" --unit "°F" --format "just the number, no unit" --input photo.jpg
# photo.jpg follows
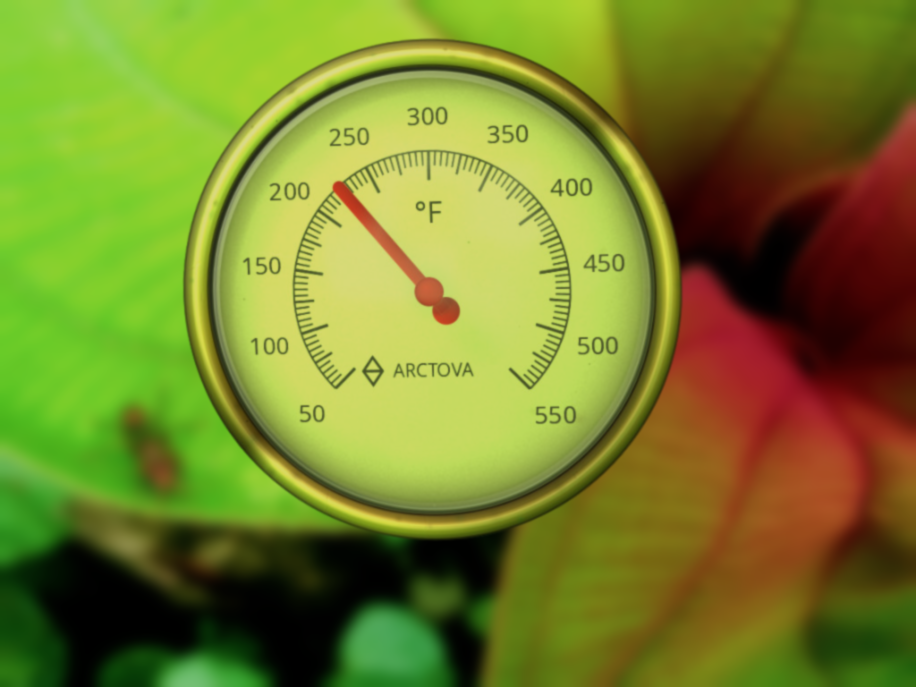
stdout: 225
